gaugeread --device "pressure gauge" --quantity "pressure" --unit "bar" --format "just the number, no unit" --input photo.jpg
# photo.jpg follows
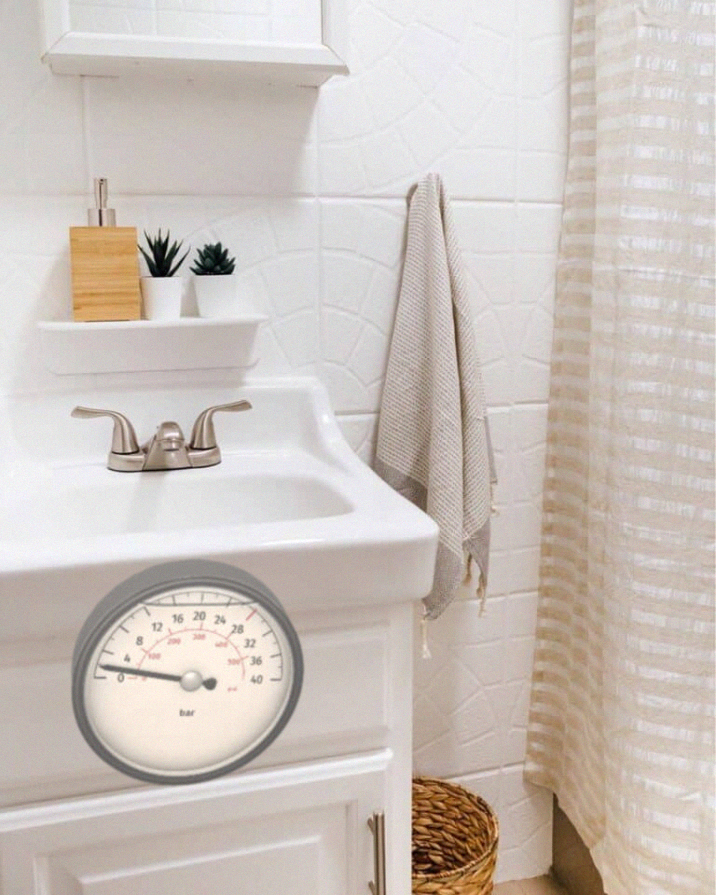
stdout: 2
